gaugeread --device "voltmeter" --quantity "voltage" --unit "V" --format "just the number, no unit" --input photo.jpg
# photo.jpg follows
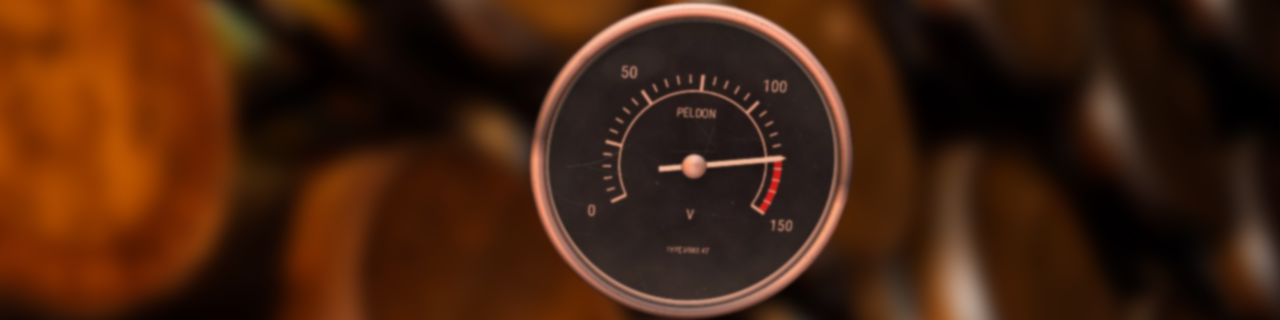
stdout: 125
